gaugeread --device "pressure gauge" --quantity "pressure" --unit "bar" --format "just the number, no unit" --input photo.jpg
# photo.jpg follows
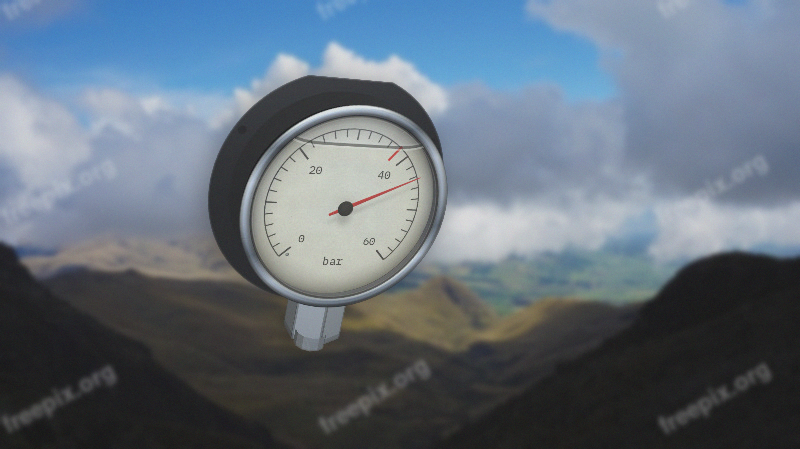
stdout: 44
